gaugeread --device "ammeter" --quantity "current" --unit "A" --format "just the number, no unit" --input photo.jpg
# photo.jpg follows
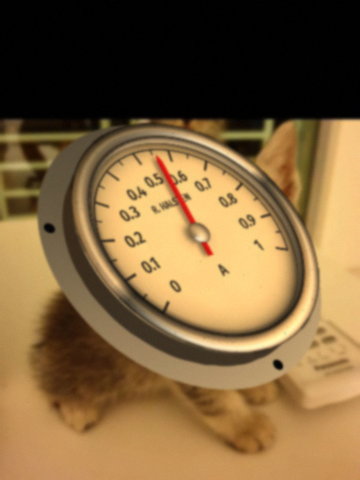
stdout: 0.55
